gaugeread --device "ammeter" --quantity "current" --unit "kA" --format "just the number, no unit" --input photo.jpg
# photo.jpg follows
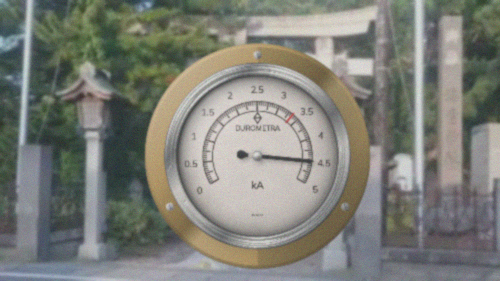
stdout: 4.5
